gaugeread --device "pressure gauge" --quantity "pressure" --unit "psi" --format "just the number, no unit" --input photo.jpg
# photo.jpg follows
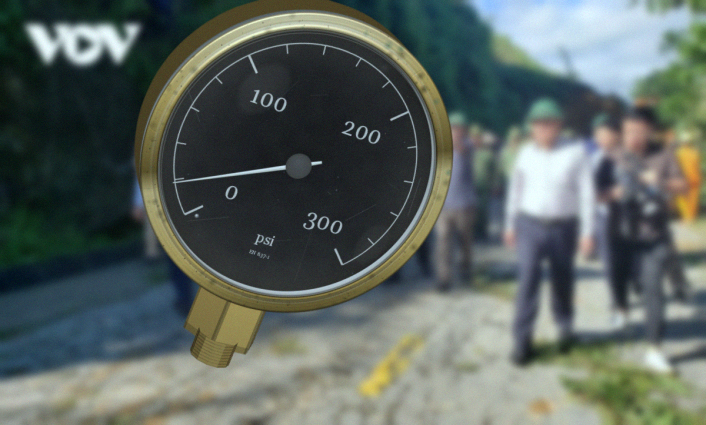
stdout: 20
